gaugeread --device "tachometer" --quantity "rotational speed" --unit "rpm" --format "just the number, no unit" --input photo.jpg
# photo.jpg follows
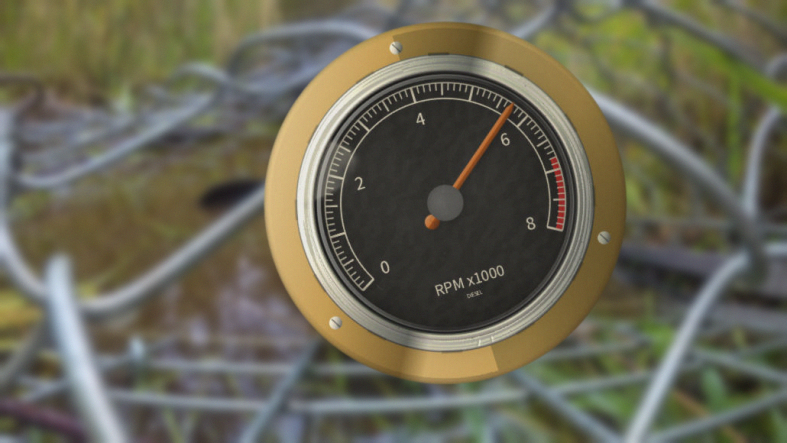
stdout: 5700
